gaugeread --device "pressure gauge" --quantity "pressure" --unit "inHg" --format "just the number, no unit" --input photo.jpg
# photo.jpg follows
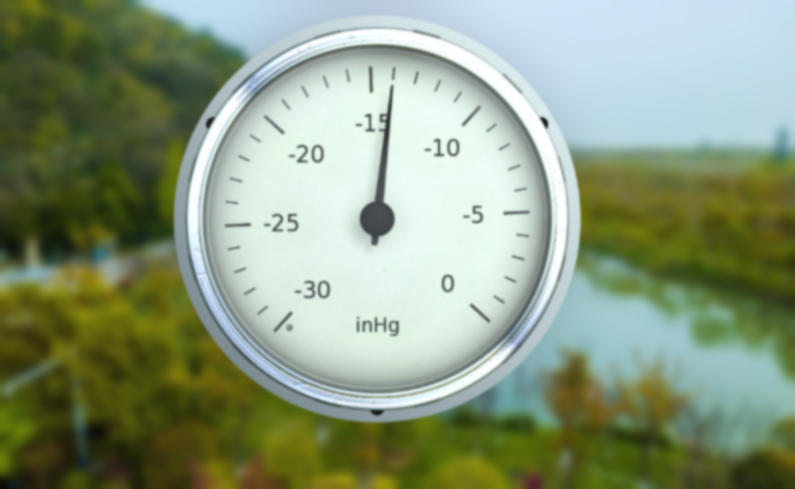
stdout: -14
